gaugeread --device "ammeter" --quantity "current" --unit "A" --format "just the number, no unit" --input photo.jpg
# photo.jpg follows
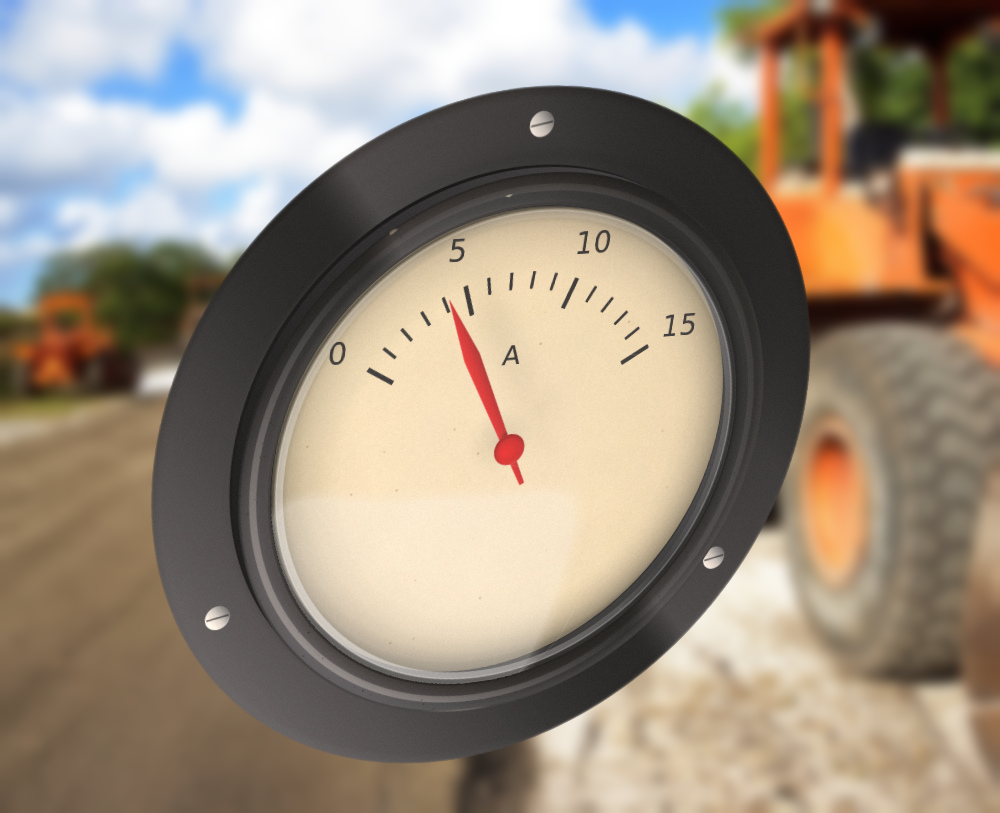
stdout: 4
